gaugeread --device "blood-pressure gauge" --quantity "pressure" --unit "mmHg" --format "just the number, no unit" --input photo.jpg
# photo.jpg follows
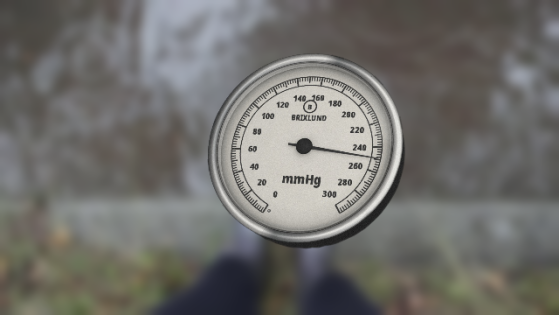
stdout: 250
